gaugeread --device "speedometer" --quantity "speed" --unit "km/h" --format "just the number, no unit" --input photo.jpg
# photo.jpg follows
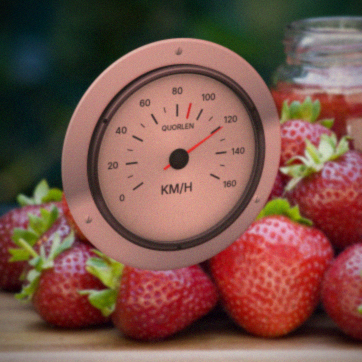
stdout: 120
